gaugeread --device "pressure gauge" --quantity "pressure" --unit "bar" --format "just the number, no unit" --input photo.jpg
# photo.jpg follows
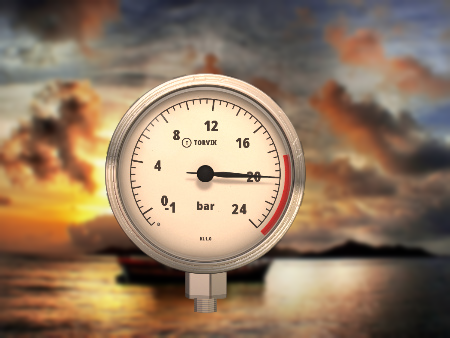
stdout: 20
